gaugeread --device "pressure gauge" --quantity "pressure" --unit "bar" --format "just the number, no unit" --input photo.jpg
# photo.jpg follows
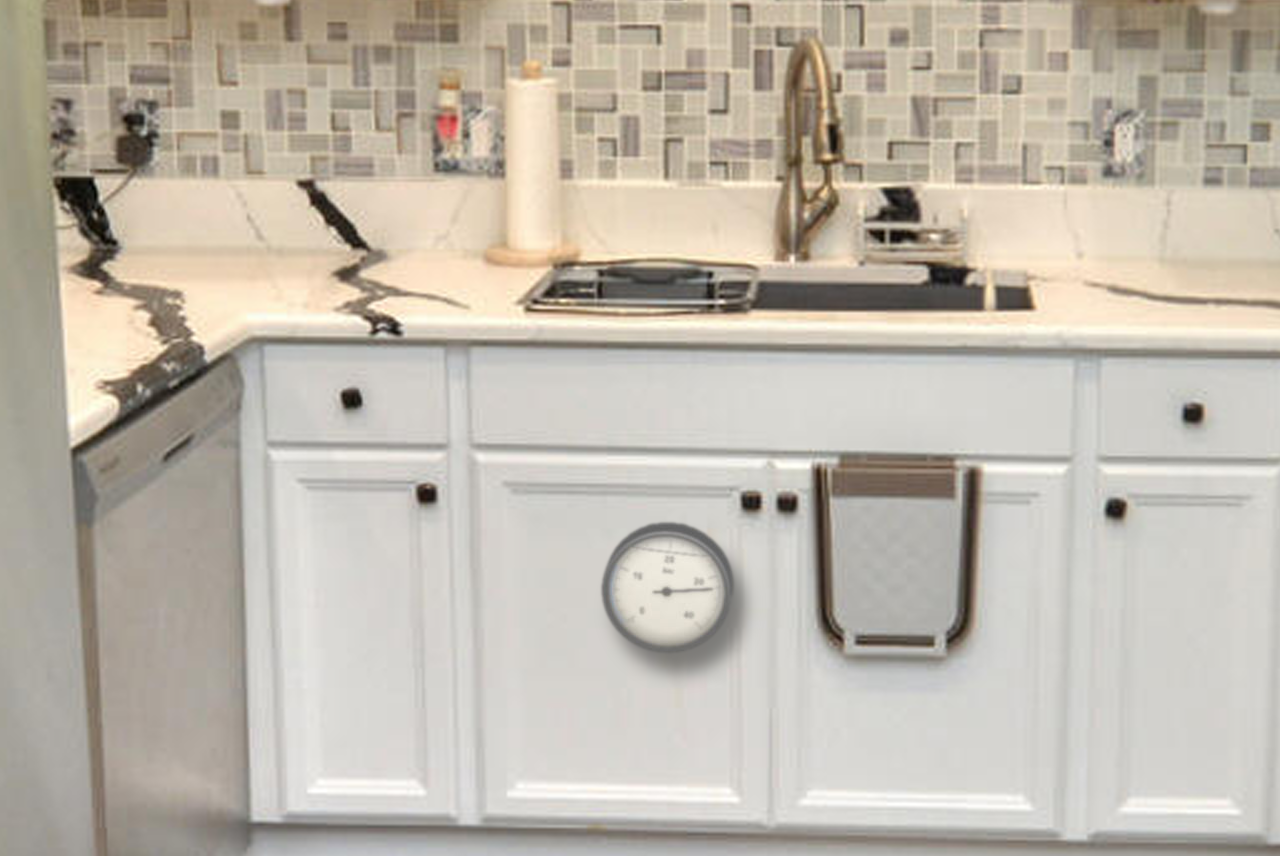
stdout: 32
